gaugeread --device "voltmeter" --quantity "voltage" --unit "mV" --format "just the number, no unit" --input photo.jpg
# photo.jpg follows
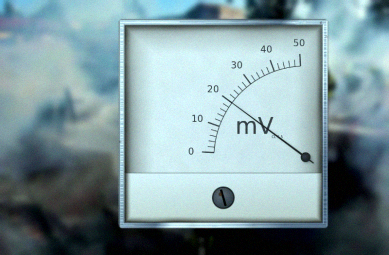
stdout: 20
